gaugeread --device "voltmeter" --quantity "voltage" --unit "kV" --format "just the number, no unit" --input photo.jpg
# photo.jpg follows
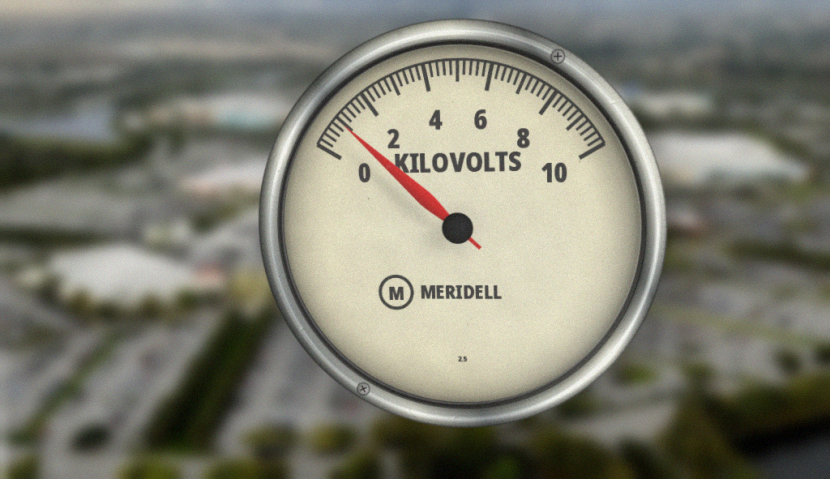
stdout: 1
